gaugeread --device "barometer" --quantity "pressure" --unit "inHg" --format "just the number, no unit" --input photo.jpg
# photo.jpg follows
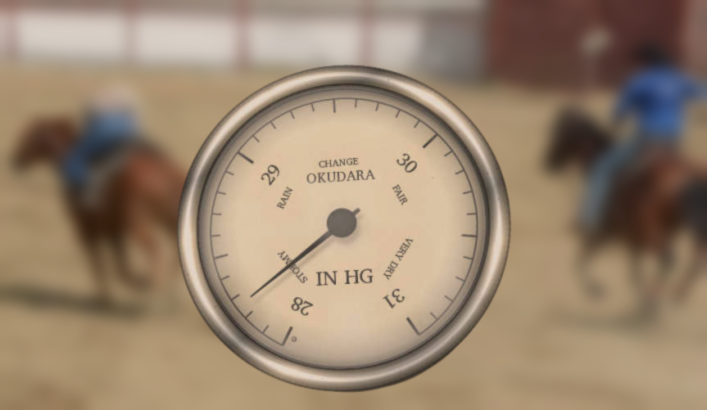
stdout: 28.25
